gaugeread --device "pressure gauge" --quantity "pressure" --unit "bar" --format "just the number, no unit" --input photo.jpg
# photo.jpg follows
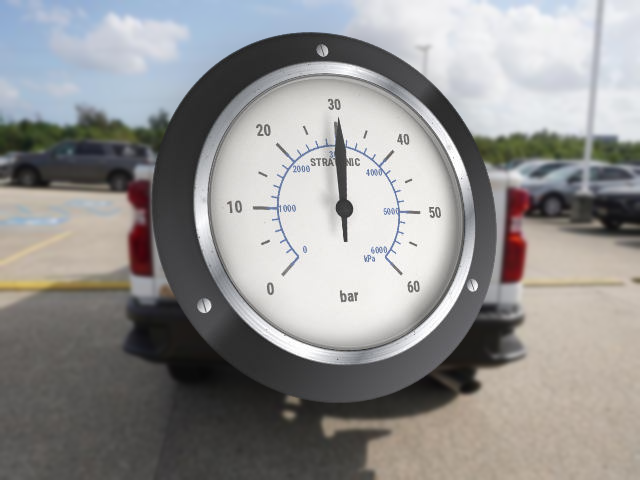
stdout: 30
